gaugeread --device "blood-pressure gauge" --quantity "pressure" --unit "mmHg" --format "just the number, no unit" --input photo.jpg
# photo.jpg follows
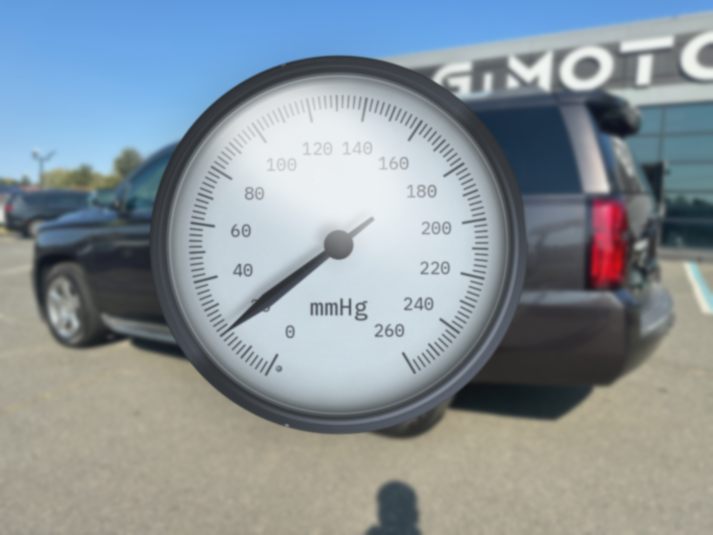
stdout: 20
